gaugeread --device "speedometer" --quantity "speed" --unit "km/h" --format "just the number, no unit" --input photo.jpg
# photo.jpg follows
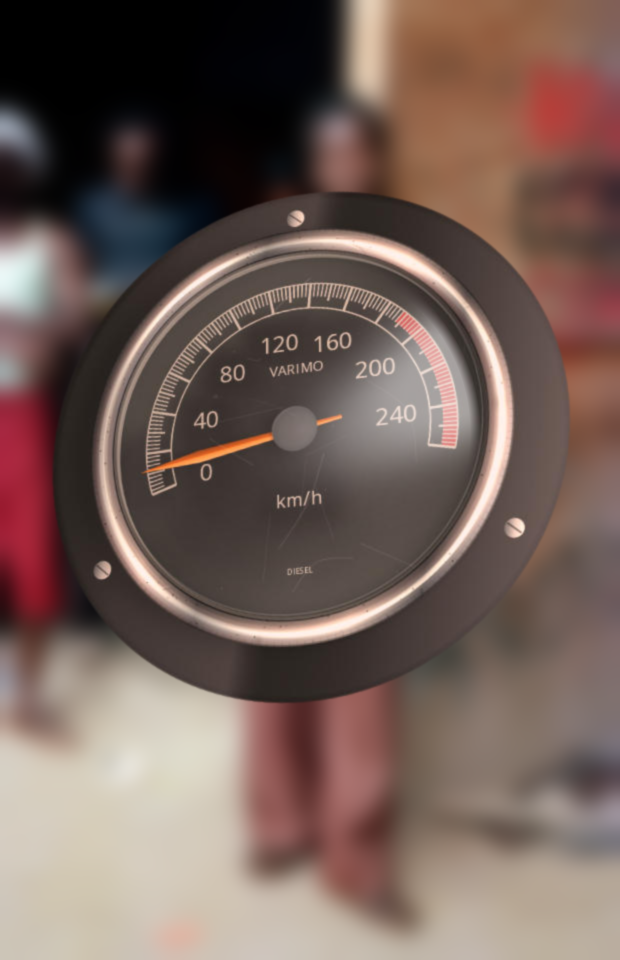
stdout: 10
